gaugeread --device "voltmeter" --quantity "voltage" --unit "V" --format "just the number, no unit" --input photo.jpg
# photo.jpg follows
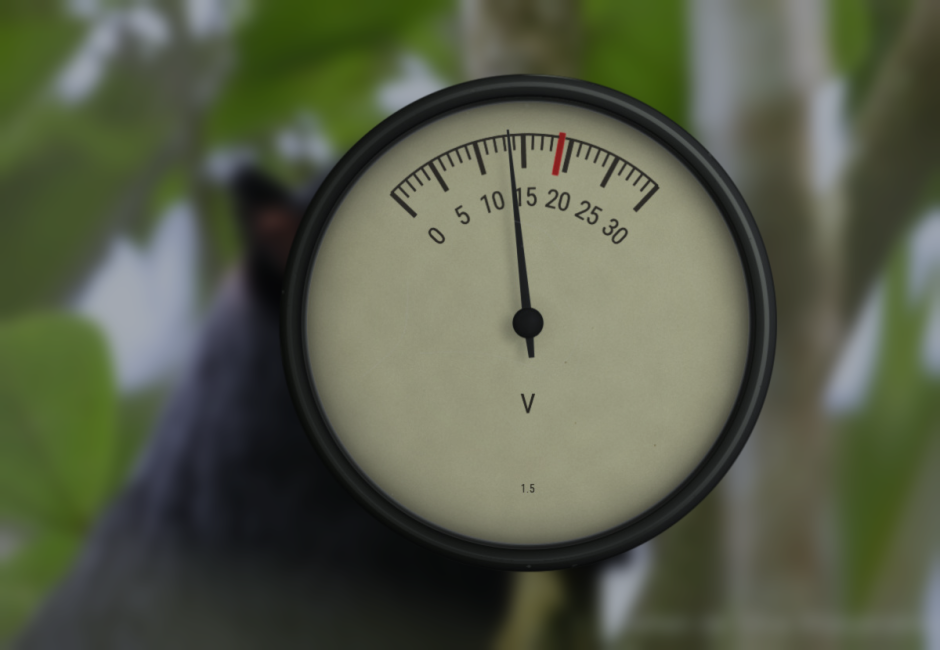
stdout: 13.5
